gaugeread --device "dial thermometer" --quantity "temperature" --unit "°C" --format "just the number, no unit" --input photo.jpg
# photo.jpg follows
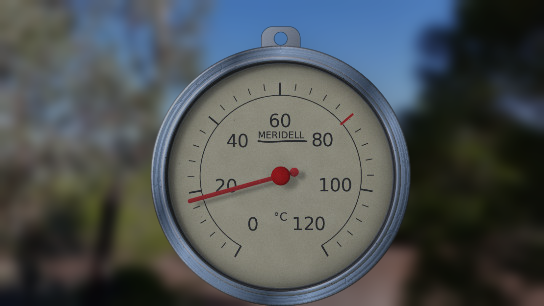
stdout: 18
